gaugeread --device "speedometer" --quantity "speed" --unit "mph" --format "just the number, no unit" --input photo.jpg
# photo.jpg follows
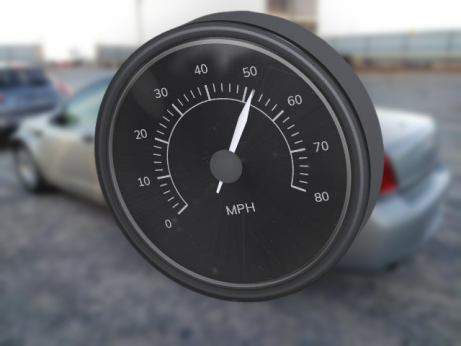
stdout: 52
